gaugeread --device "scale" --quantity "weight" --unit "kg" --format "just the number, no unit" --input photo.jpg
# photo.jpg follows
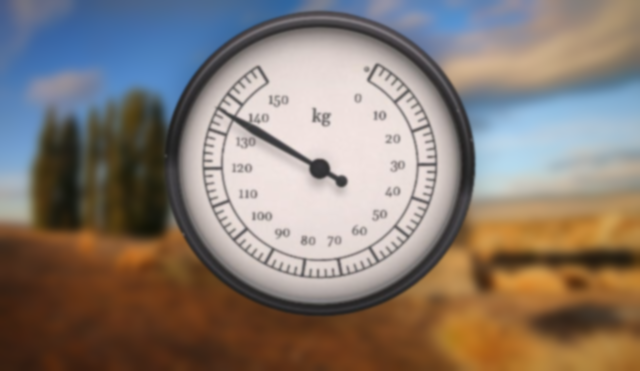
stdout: 136
